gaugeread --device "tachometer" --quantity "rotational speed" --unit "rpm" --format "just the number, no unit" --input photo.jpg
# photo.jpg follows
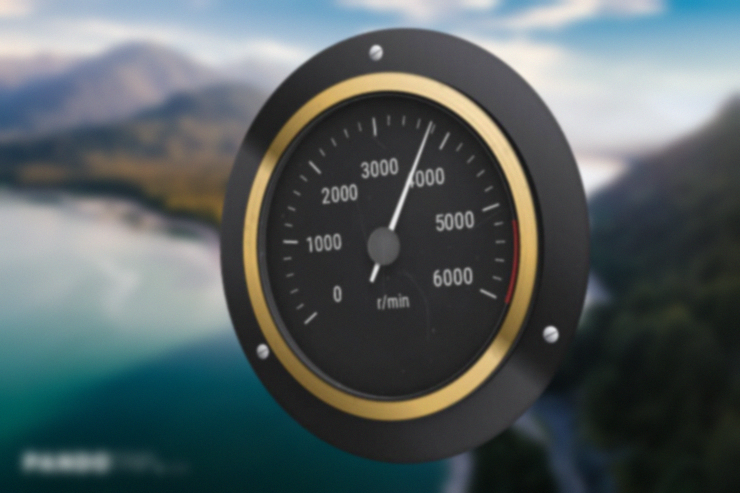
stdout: 3800
